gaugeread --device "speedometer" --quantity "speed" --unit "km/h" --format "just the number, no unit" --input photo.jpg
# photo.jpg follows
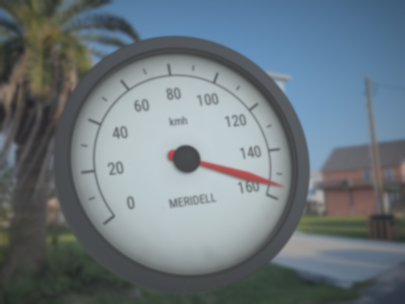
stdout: 155
